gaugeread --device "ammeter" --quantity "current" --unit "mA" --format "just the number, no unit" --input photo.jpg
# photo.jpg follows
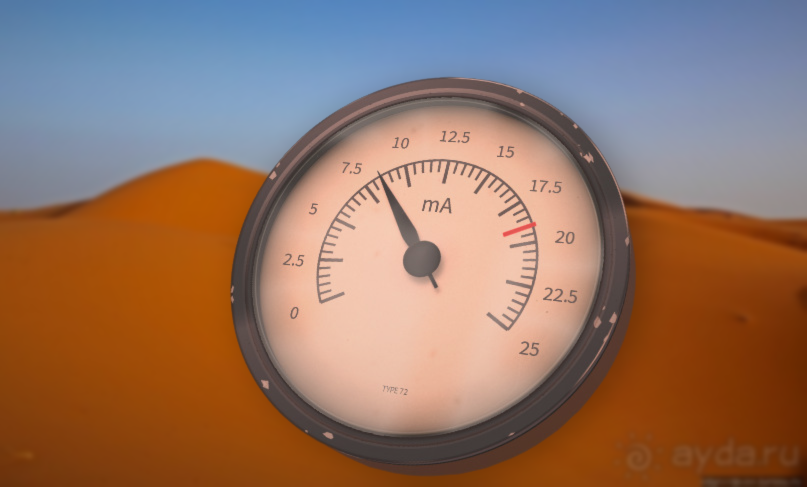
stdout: 8.5
